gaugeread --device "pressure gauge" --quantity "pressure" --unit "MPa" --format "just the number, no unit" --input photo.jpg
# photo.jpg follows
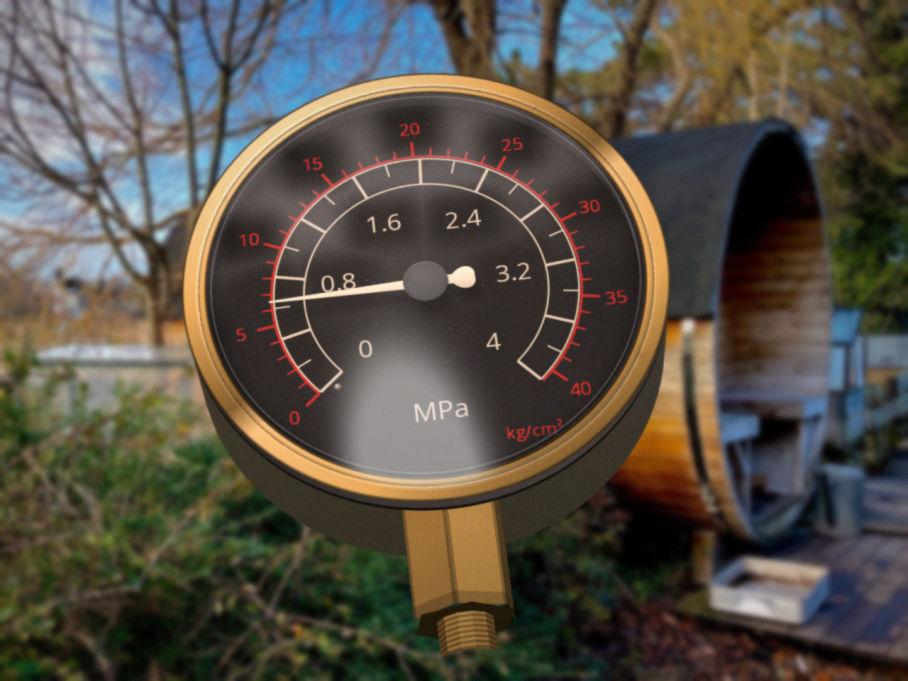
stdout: 0.6
